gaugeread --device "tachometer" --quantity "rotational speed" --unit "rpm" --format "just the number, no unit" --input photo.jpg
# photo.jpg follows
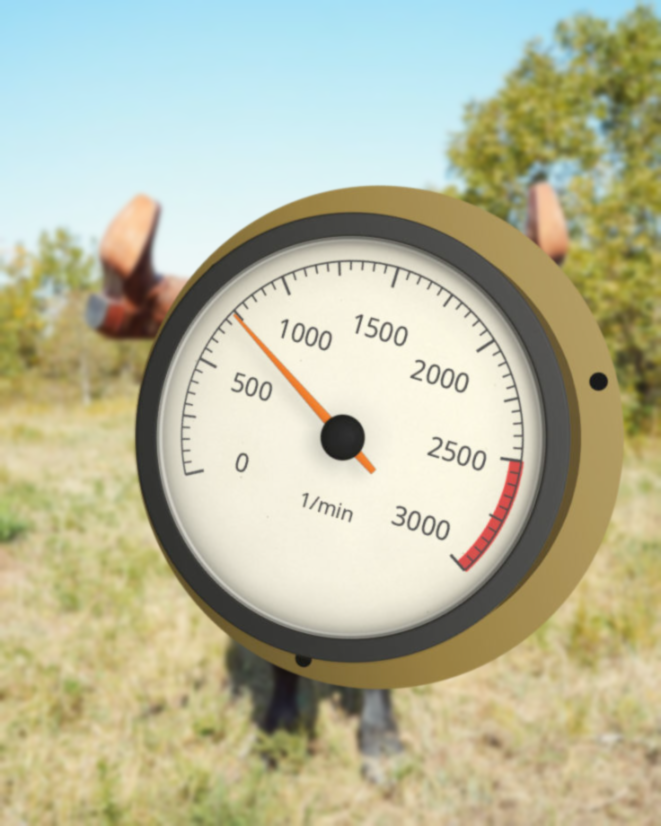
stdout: 750
